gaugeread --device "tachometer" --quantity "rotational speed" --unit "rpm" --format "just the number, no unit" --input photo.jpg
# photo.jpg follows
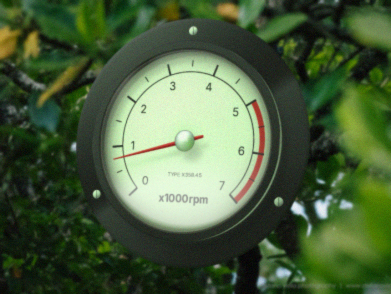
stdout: 750
